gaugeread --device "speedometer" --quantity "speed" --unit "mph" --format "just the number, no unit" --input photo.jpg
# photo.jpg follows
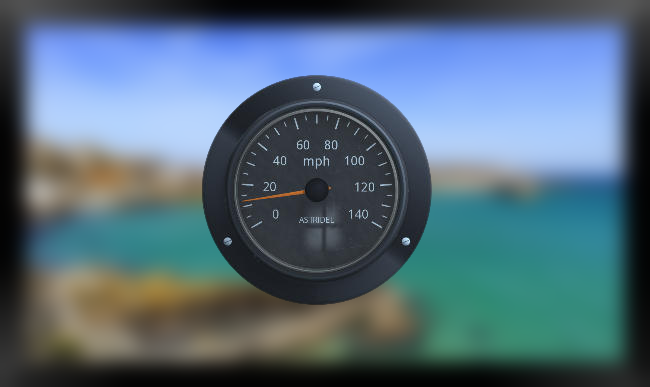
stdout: 12.5
